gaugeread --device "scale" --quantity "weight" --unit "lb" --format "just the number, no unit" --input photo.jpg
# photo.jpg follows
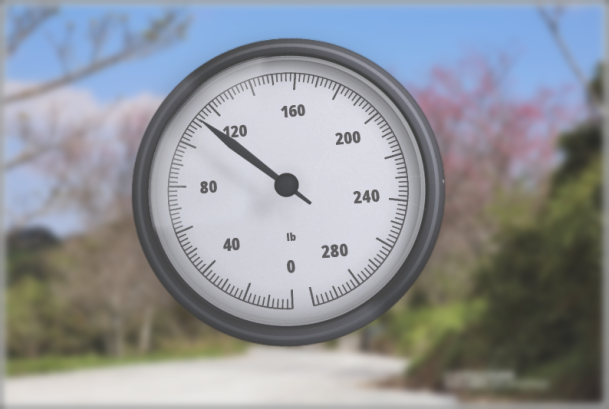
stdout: 112
